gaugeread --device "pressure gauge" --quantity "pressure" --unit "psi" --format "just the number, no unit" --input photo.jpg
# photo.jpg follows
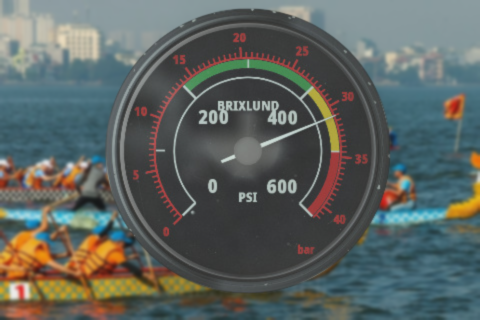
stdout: 450
